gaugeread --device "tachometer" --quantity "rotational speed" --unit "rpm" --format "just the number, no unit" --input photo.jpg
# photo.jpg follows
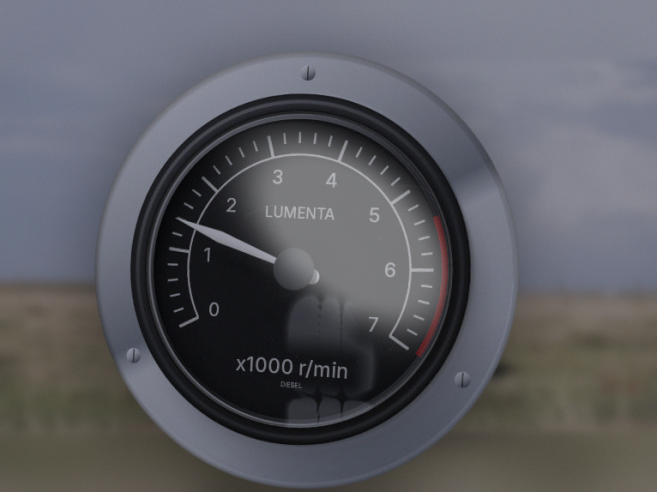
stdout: 1400
